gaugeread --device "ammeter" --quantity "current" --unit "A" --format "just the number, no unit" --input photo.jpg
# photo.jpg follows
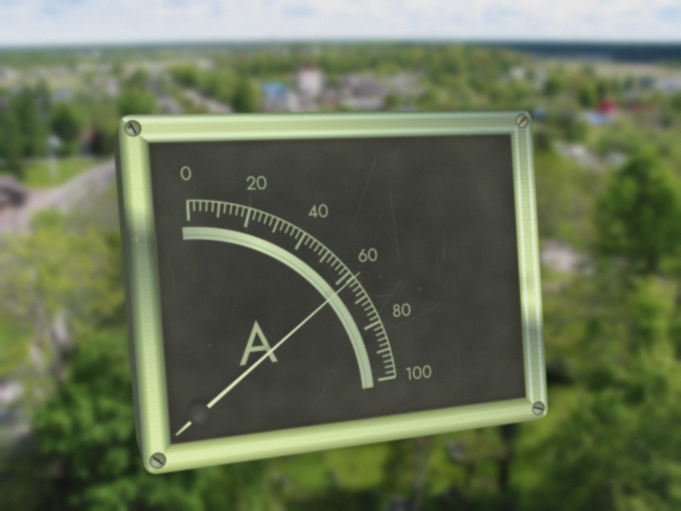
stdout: 62
